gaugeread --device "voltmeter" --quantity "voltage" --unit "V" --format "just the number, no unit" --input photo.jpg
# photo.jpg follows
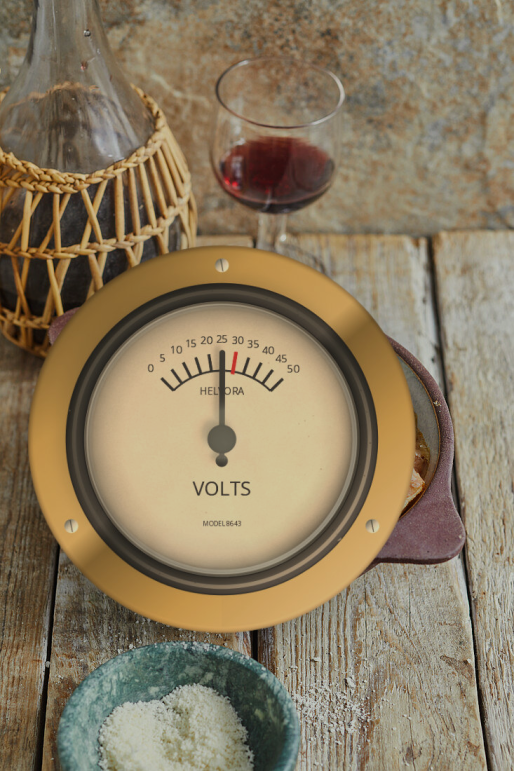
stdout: 25
